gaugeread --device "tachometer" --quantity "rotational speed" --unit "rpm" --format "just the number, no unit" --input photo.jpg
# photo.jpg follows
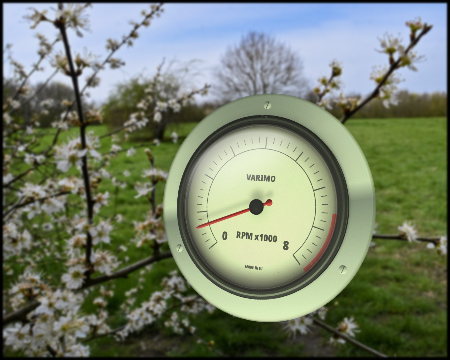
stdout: 600
